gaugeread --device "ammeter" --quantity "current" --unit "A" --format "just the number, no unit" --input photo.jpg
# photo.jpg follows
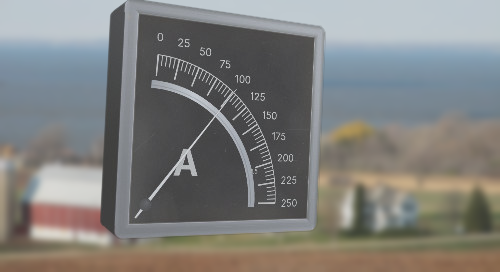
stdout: 100
